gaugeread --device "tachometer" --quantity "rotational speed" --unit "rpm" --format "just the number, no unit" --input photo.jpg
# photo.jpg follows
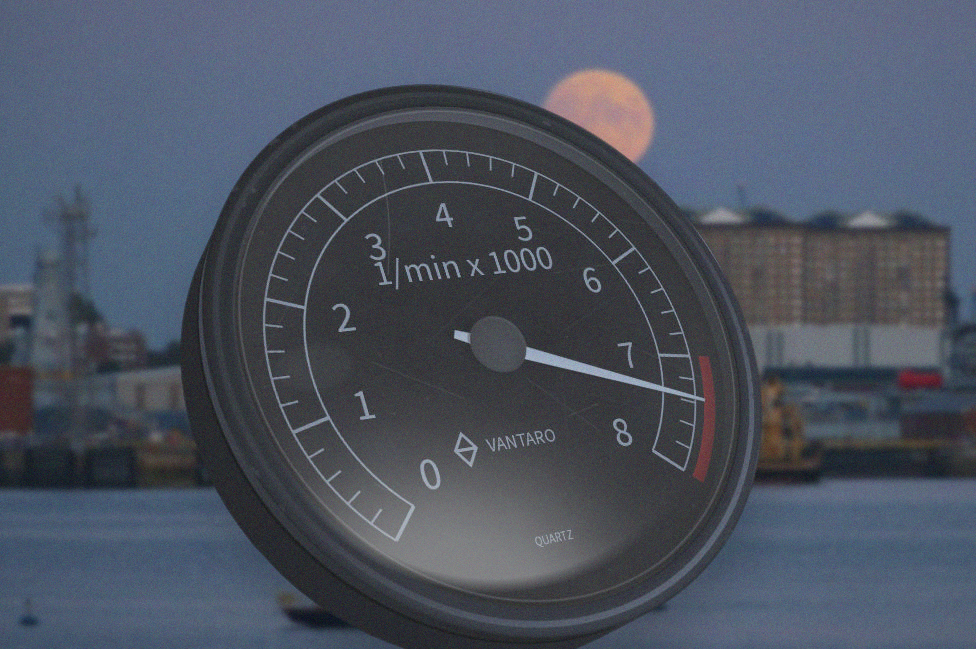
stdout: 7400
